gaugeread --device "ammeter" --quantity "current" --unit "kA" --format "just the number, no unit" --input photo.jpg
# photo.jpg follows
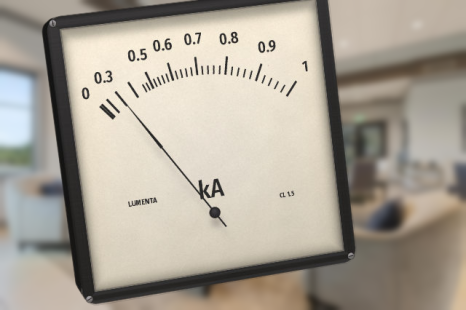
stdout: 0.3
